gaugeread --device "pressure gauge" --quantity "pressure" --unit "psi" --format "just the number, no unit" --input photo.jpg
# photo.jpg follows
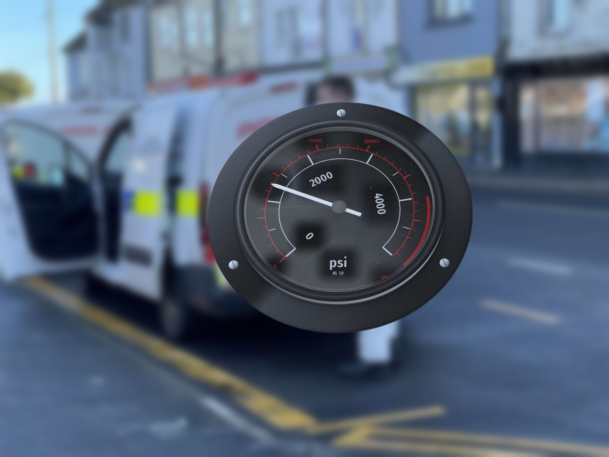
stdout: 1250
